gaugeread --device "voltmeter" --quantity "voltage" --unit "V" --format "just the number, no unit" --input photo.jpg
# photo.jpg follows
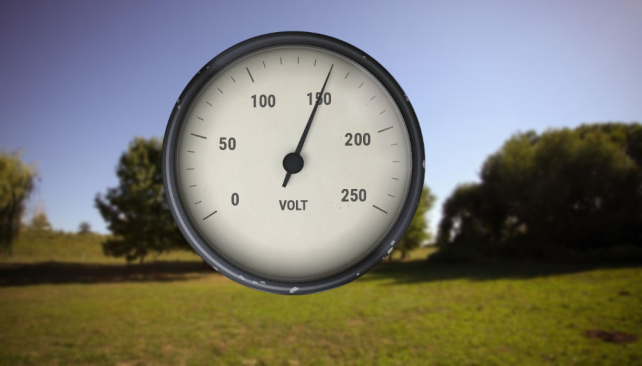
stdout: 150
